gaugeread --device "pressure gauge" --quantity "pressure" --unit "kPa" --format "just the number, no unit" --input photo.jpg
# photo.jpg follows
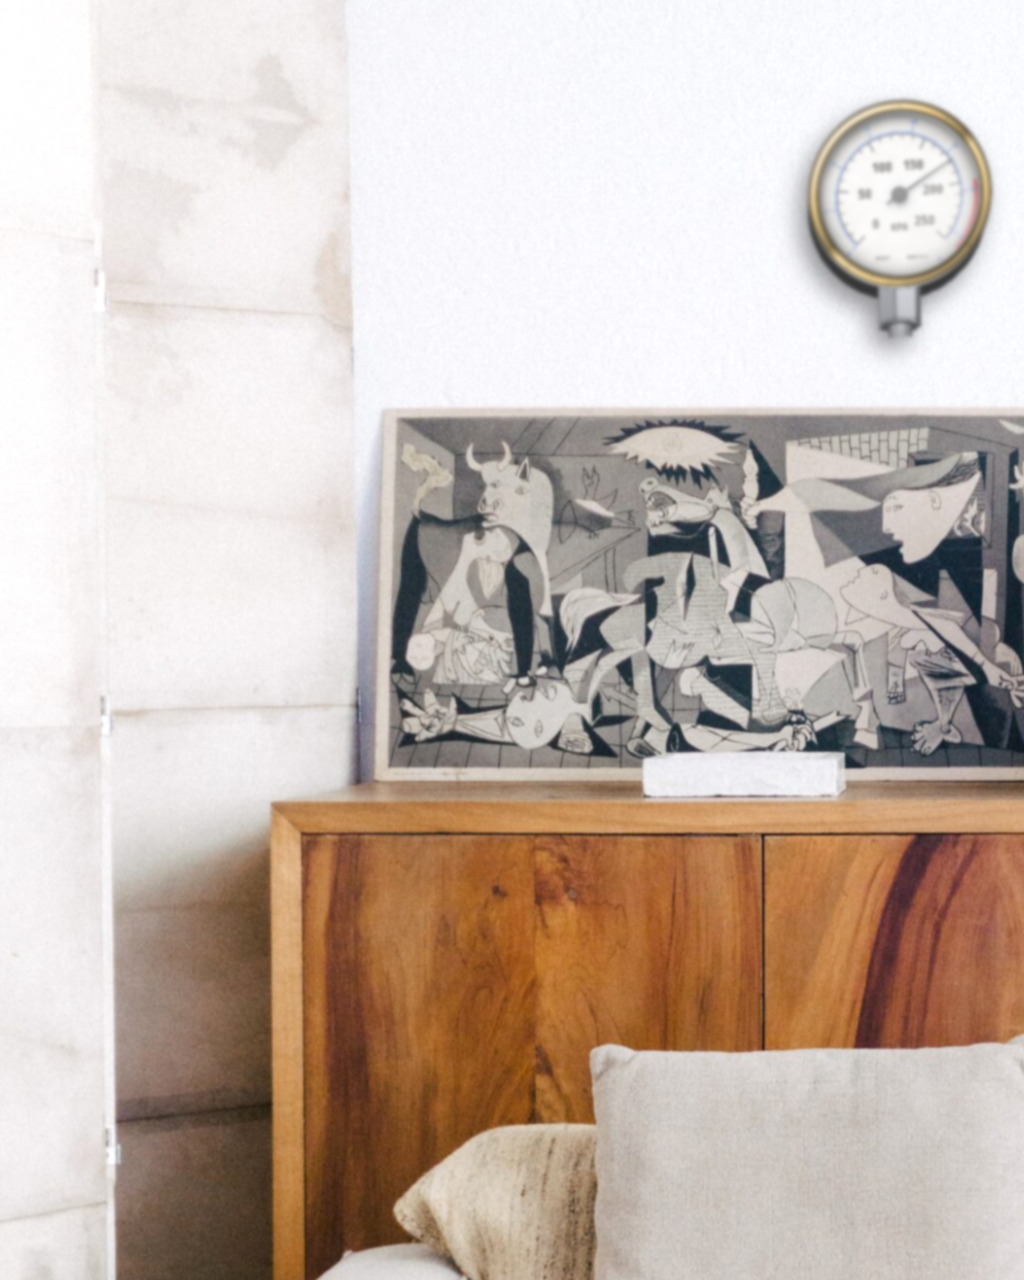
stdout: 180
